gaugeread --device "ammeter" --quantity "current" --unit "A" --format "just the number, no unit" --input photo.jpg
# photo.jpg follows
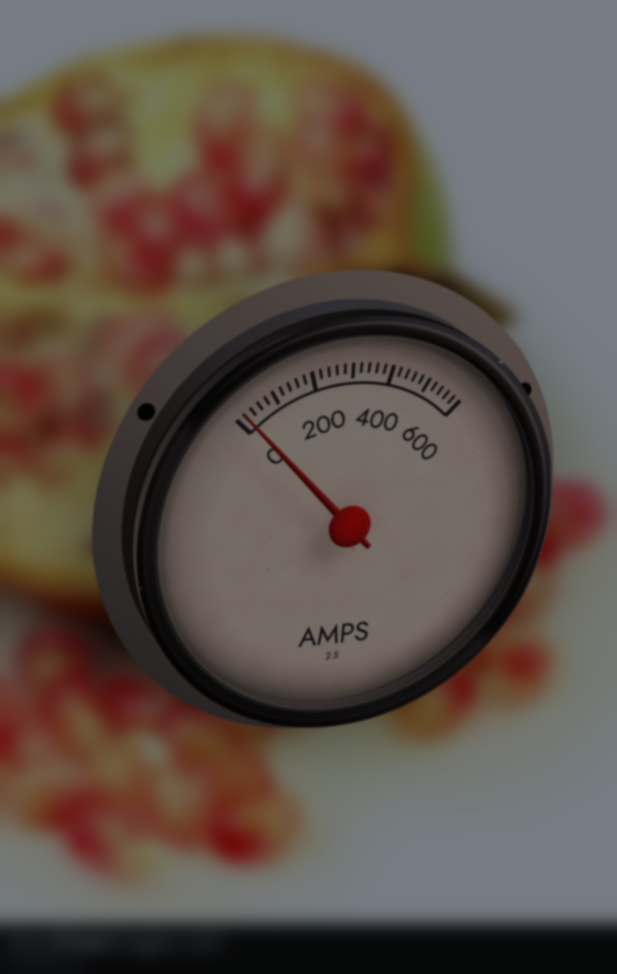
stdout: 20
